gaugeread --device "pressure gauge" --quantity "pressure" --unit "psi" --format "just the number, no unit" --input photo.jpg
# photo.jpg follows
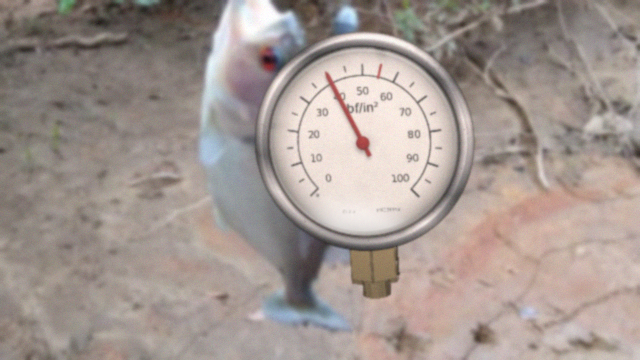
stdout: 40
